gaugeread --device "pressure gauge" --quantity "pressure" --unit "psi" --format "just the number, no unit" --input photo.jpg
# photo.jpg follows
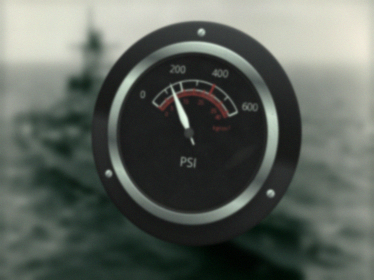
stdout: 150
